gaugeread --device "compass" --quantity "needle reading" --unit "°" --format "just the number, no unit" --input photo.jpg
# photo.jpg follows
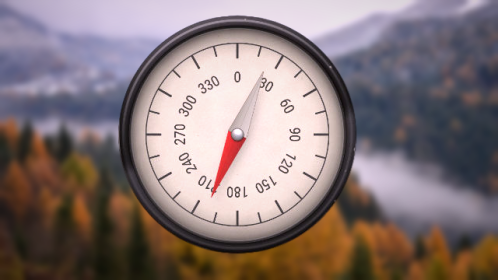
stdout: 202.5
